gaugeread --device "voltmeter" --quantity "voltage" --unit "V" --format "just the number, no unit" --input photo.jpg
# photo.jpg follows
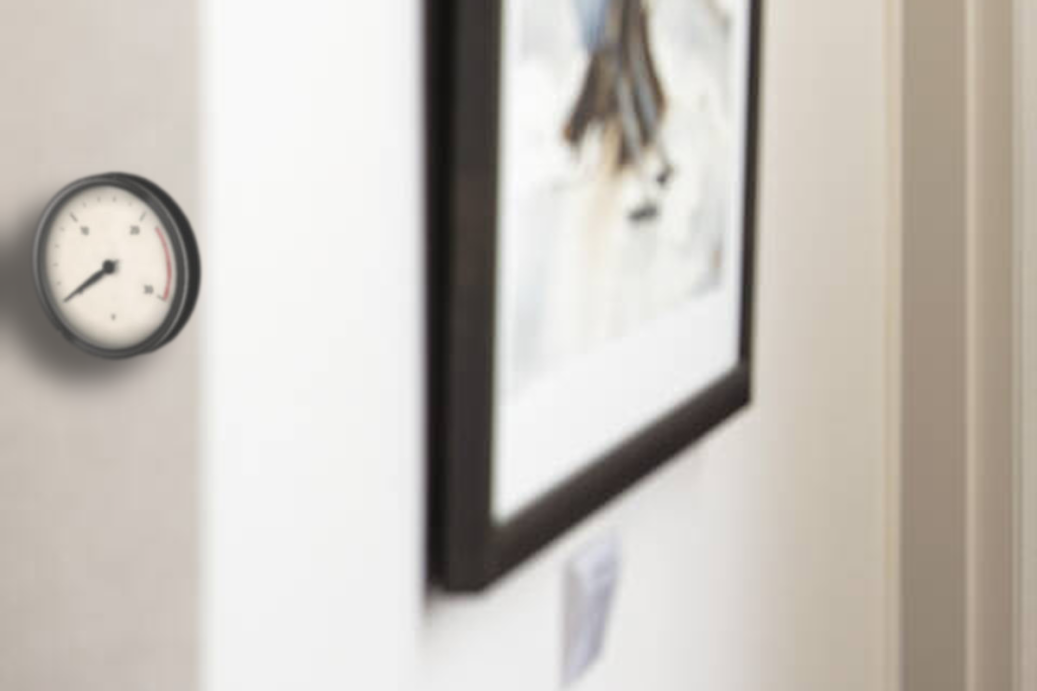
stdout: 0
